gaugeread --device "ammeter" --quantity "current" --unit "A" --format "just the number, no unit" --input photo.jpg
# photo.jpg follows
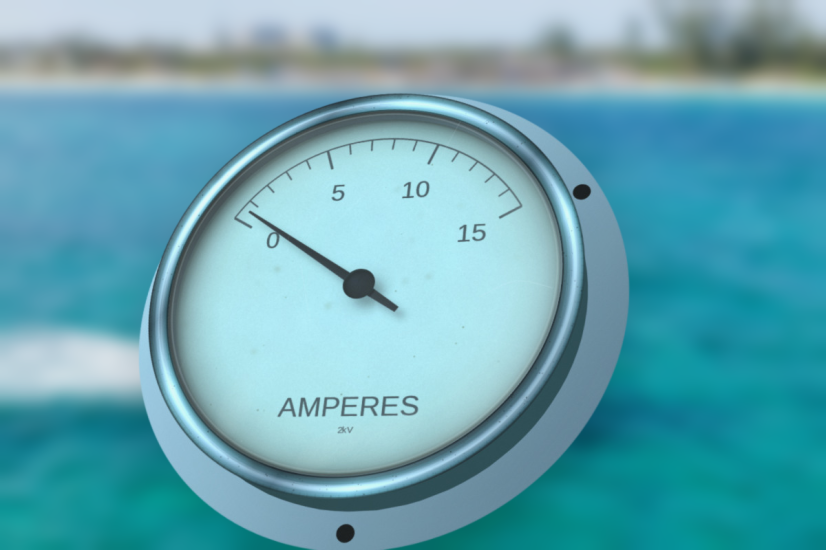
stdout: 0.5
